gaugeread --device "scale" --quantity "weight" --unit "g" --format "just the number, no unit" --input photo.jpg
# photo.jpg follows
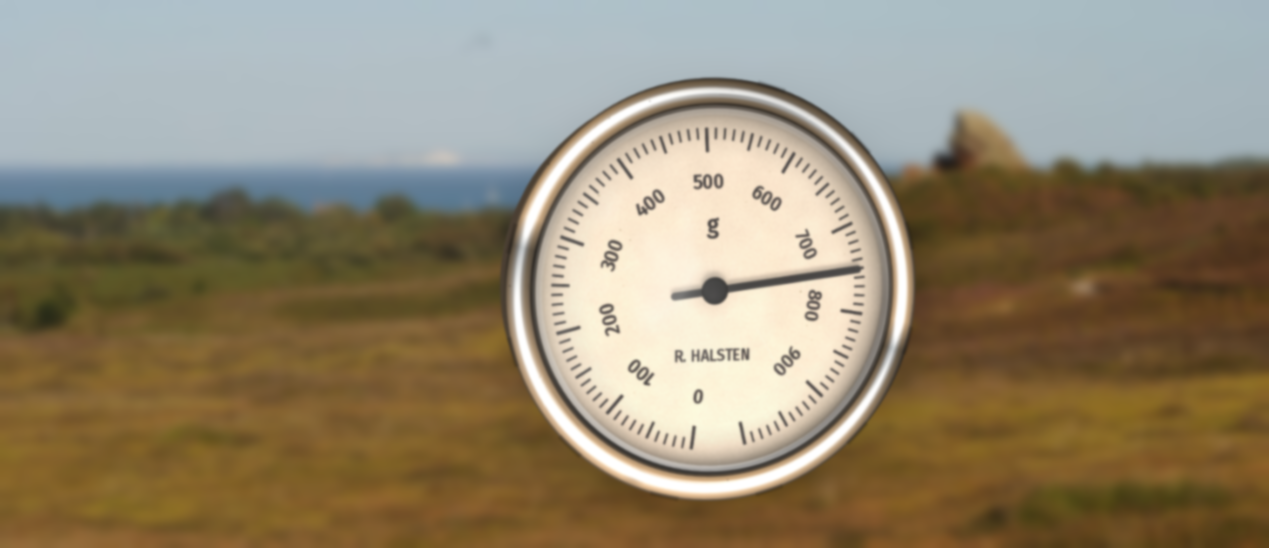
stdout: 750
